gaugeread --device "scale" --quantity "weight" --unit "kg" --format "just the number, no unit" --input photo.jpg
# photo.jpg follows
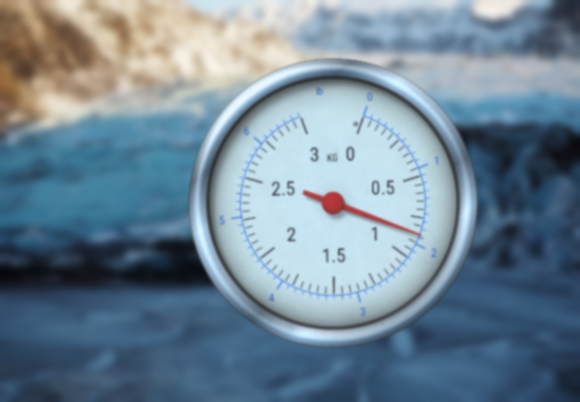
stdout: 0.85
